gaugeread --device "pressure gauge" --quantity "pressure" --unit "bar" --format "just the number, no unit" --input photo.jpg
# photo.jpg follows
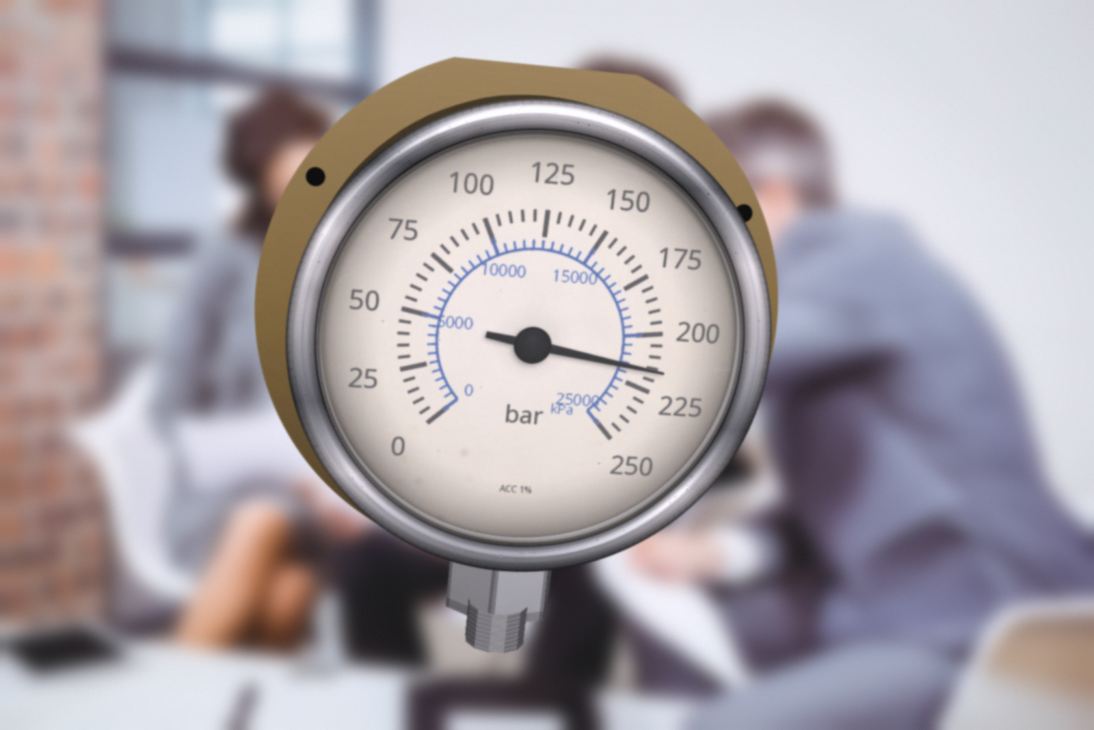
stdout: 215
